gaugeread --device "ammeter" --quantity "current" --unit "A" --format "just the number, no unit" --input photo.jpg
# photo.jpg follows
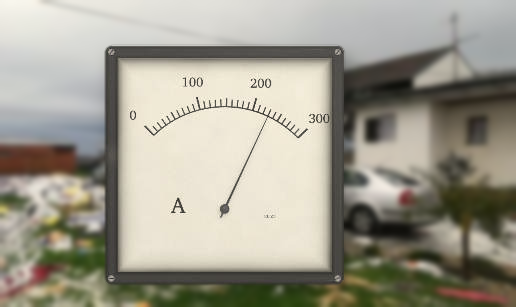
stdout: 230
